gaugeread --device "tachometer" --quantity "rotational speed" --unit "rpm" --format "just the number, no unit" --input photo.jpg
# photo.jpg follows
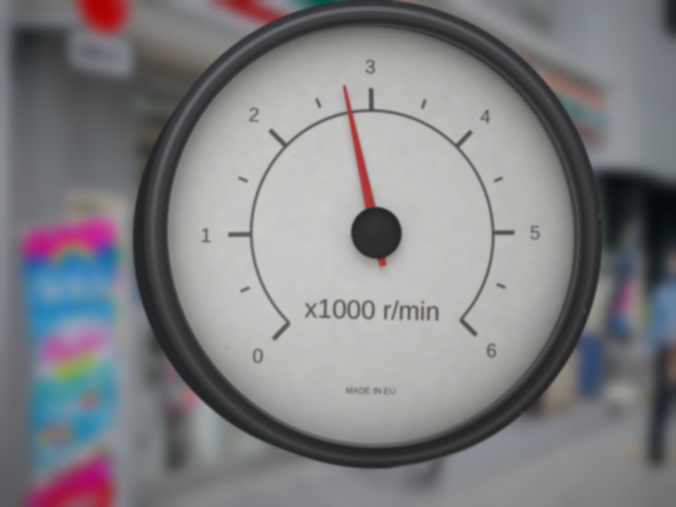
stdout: 2750
